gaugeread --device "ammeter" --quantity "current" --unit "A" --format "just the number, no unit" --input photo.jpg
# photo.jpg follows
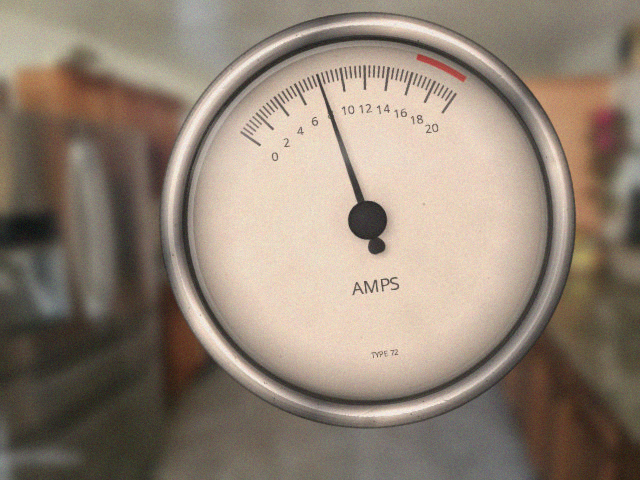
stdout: 8
